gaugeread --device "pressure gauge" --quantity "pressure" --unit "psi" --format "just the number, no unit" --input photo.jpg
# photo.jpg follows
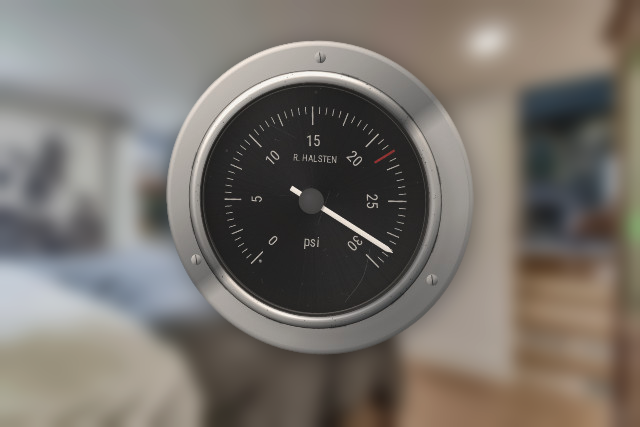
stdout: 28.5
